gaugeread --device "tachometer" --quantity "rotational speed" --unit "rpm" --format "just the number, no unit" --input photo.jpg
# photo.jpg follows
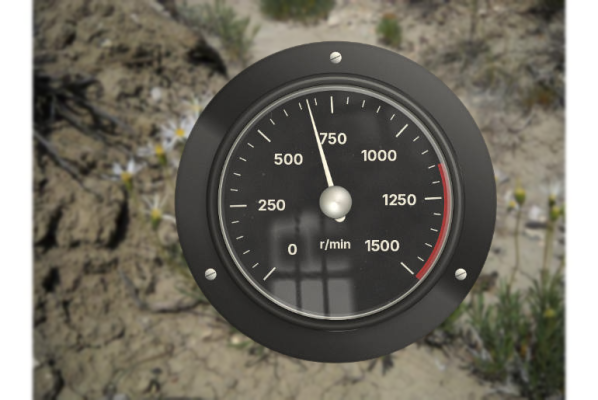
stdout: 675
